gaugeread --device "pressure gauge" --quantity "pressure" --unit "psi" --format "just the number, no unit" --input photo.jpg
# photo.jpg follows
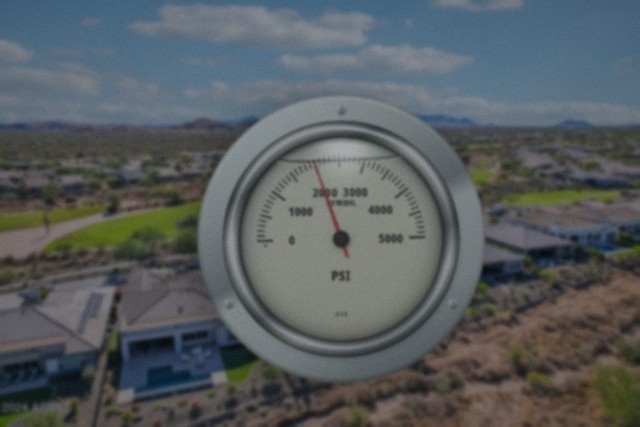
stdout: 2000
